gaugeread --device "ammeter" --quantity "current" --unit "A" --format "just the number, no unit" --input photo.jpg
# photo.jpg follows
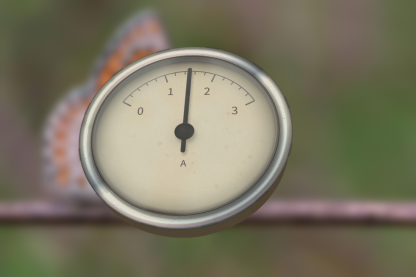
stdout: 1.5
